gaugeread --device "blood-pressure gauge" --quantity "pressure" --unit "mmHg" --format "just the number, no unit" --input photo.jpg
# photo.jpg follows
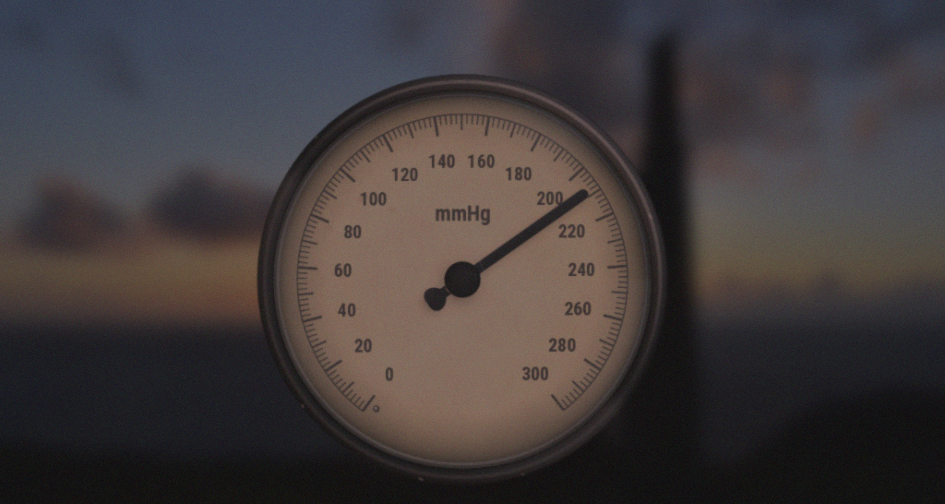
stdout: 208
